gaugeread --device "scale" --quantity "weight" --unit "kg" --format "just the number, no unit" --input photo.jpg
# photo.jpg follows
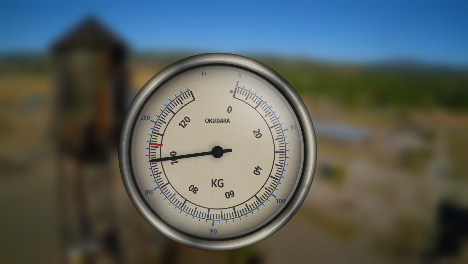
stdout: 100
